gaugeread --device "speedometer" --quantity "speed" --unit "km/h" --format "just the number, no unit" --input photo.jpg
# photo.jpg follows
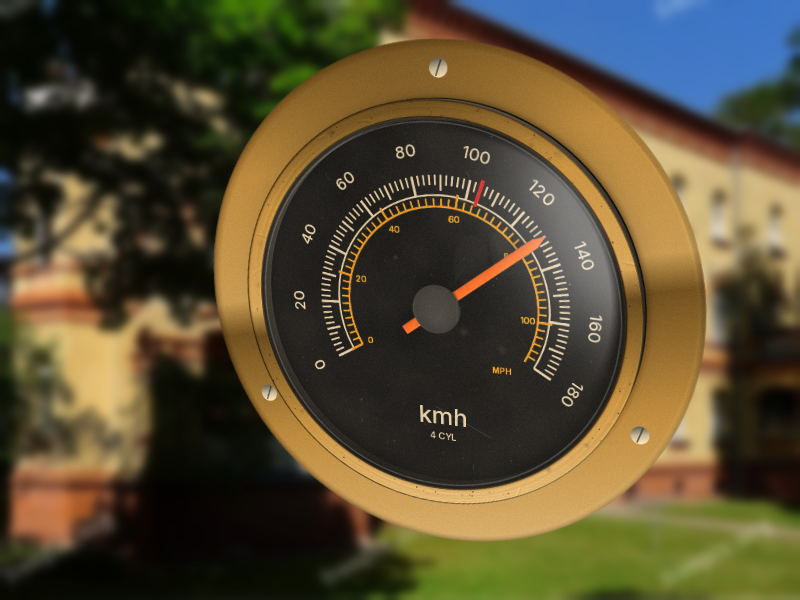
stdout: 130
